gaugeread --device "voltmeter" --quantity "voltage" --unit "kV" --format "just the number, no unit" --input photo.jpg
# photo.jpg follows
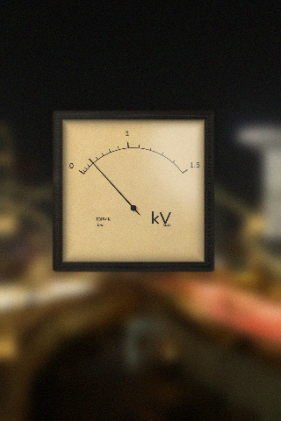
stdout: 0.5
